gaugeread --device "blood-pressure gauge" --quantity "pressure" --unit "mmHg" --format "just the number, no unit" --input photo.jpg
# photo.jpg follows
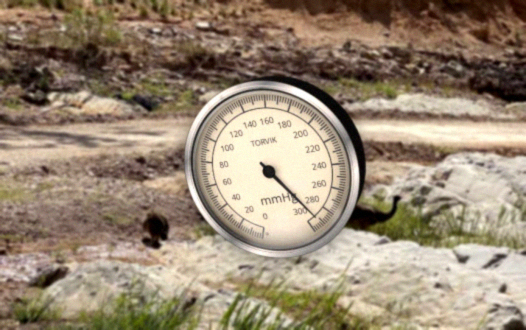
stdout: 290
